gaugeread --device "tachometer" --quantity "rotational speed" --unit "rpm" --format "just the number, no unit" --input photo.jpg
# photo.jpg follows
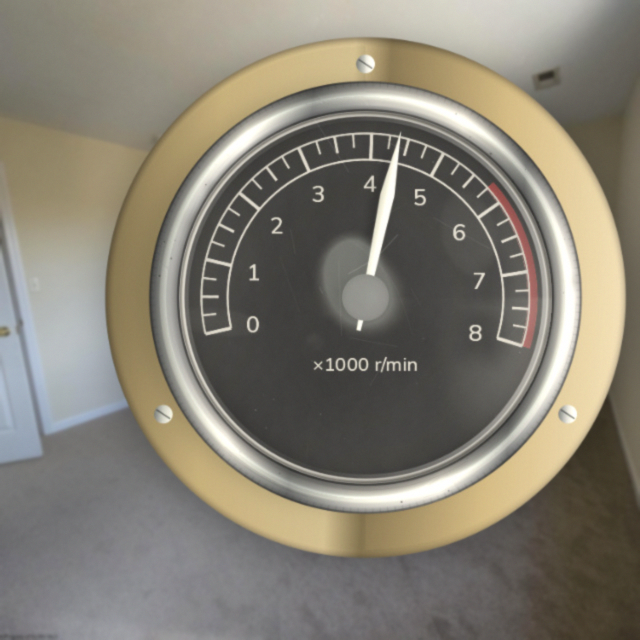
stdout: 4375
